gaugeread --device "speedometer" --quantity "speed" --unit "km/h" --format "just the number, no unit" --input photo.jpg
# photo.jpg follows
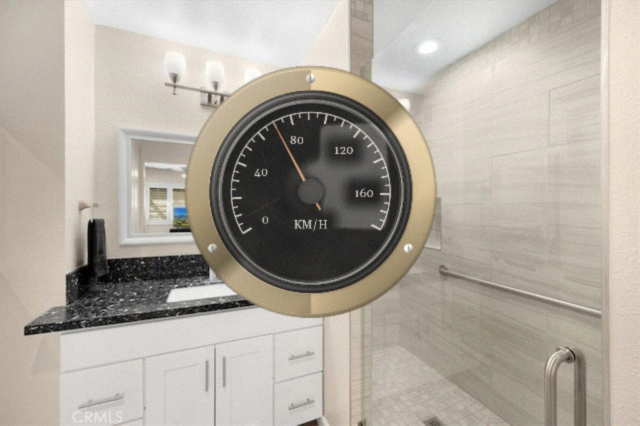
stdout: 70
